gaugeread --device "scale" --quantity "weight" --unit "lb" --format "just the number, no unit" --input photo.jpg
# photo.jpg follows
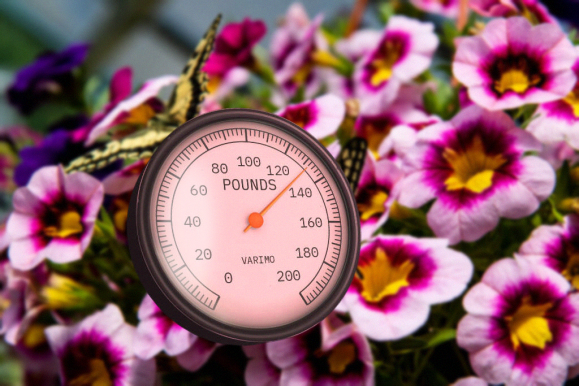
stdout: 132
